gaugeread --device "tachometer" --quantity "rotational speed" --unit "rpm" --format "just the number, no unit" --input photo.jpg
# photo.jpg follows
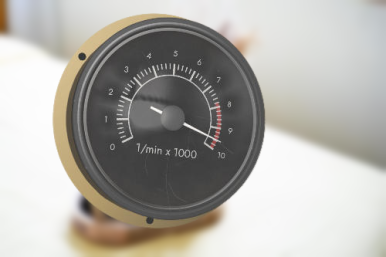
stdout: 9600
